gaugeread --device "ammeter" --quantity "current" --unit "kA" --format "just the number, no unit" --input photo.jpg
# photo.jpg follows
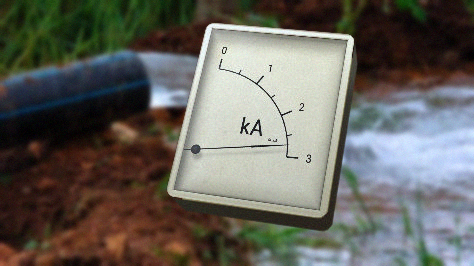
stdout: 2.75
